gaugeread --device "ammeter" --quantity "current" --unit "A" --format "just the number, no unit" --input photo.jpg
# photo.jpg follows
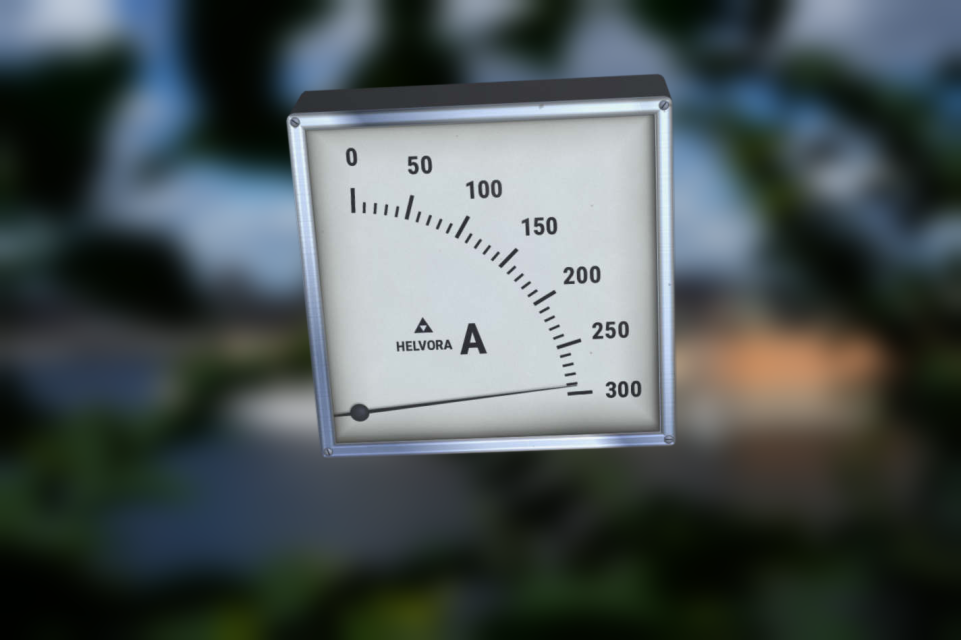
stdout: 290
